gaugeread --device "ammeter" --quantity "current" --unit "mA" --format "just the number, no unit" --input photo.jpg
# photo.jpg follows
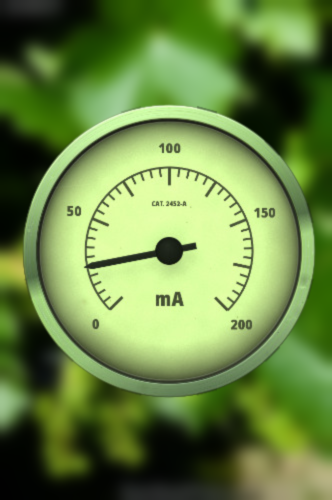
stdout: 25
